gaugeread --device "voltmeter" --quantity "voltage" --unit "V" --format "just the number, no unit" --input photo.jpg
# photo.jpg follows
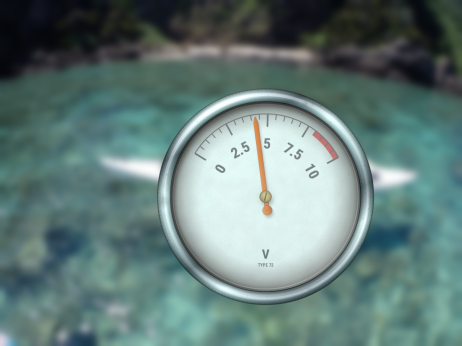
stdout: 4.25
